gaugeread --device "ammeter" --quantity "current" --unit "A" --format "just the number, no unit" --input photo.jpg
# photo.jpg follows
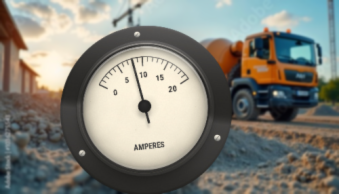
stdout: 8
